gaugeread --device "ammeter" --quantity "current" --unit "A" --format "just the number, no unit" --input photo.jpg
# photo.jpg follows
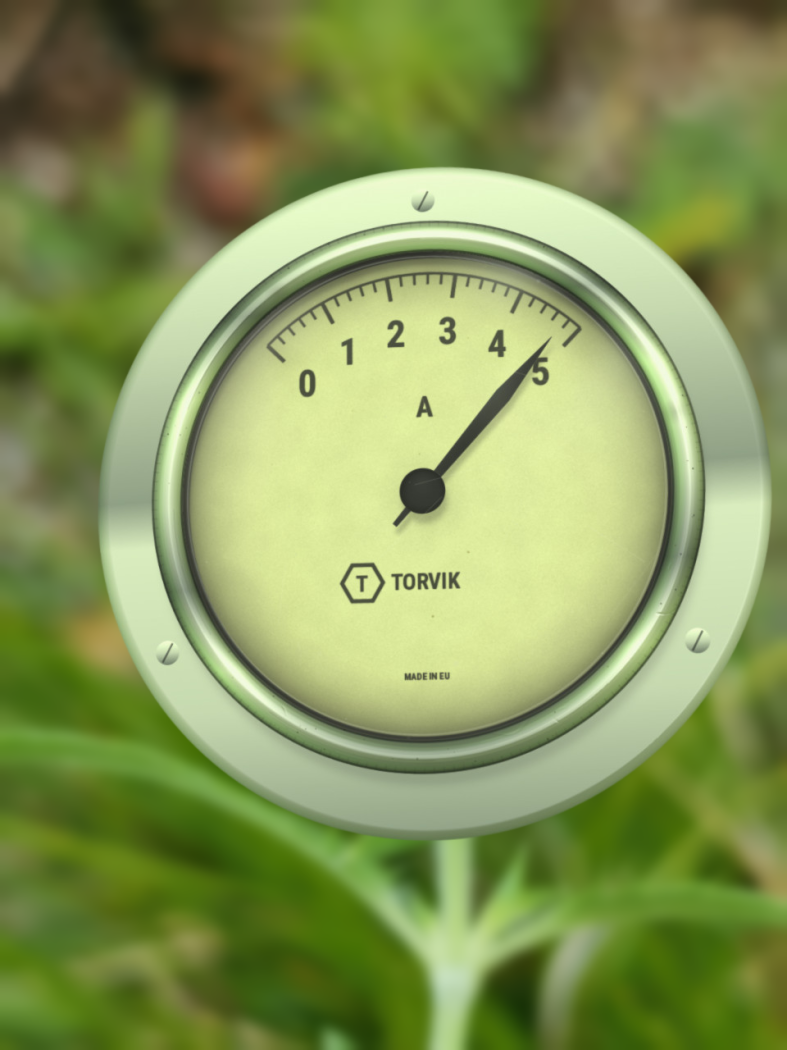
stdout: 4.8
